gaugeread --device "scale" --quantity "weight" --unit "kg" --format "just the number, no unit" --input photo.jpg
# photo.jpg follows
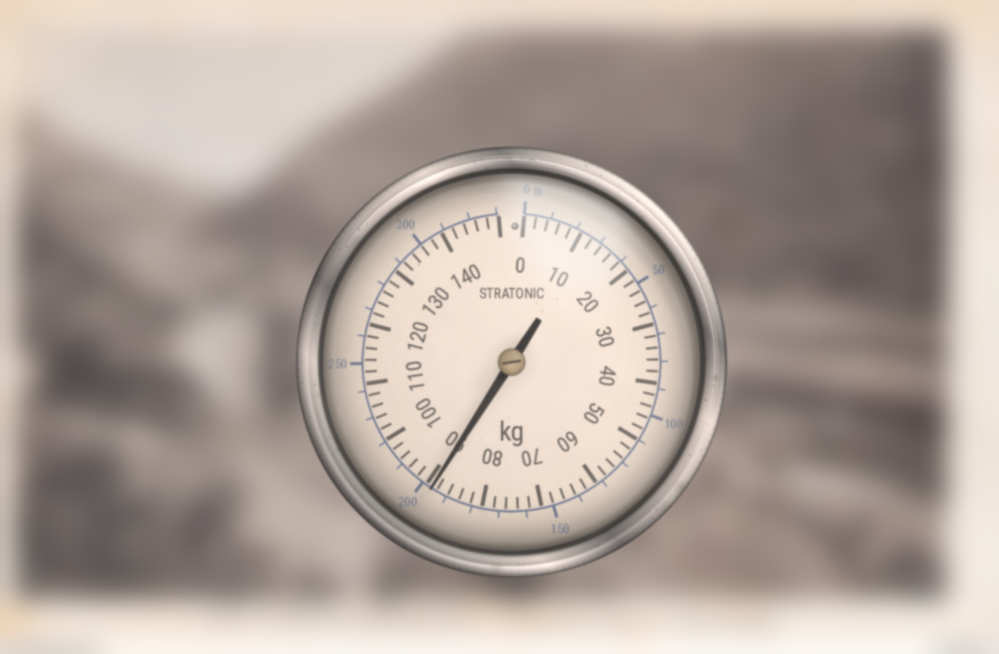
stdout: 89
